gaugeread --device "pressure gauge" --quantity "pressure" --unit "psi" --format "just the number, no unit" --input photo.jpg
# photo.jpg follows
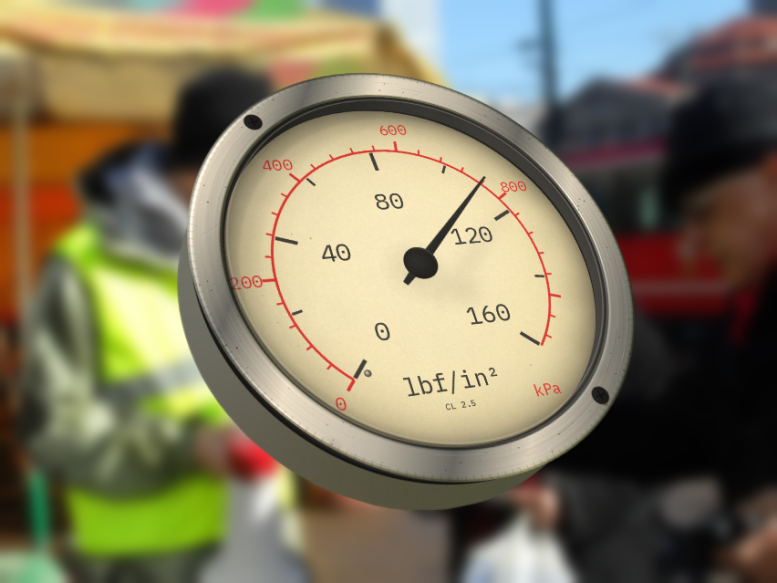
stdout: 110
